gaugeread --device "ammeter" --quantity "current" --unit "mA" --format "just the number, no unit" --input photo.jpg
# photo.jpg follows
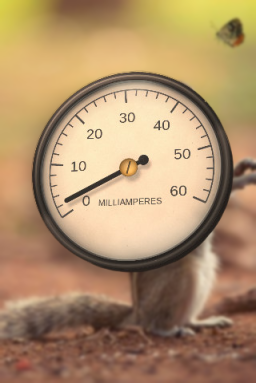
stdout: 2
